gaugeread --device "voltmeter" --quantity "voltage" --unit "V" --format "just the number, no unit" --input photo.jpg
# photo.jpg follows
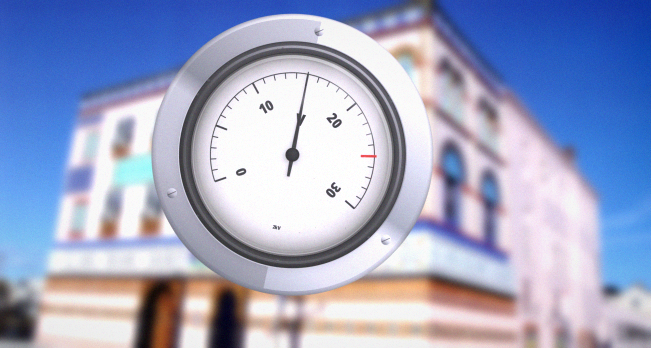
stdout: 15
